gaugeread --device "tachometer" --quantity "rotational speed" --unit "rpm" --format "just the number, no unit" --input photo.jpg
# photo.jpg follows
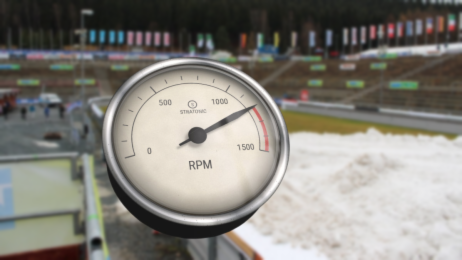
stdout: 1200
